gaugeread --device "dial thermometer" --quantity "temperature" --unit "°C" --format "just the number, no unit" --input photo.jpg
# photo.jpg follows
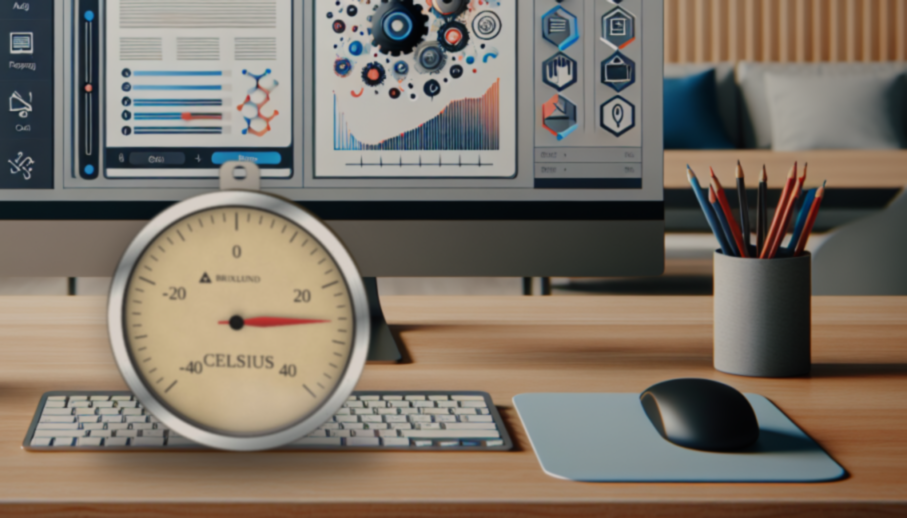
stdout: 26
